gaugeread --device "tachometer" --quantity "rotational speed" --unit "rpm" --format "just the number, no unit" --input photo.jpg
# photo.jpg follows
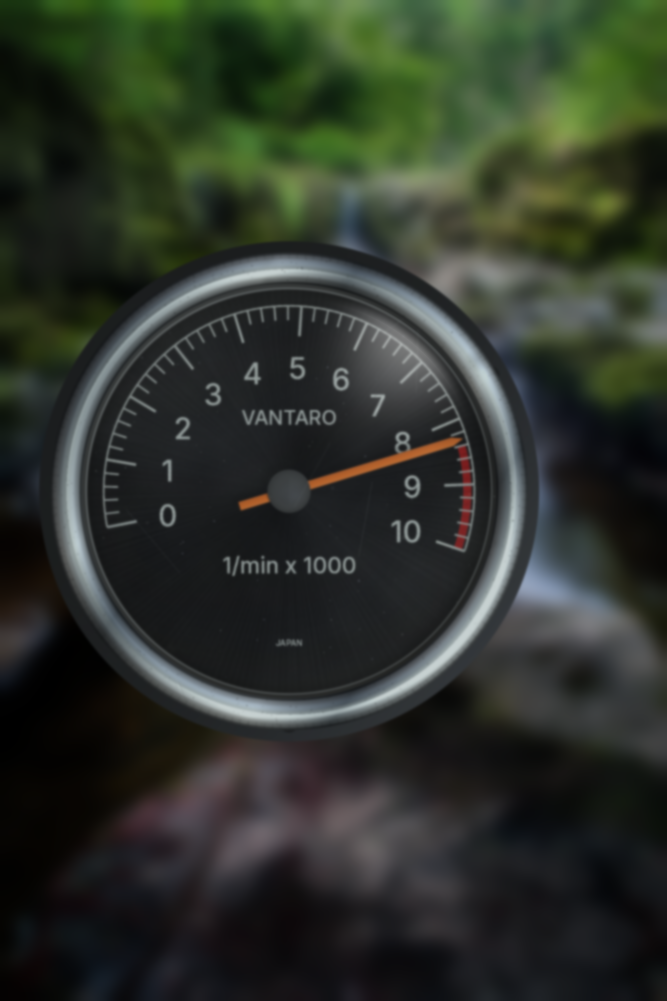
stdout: 8300
